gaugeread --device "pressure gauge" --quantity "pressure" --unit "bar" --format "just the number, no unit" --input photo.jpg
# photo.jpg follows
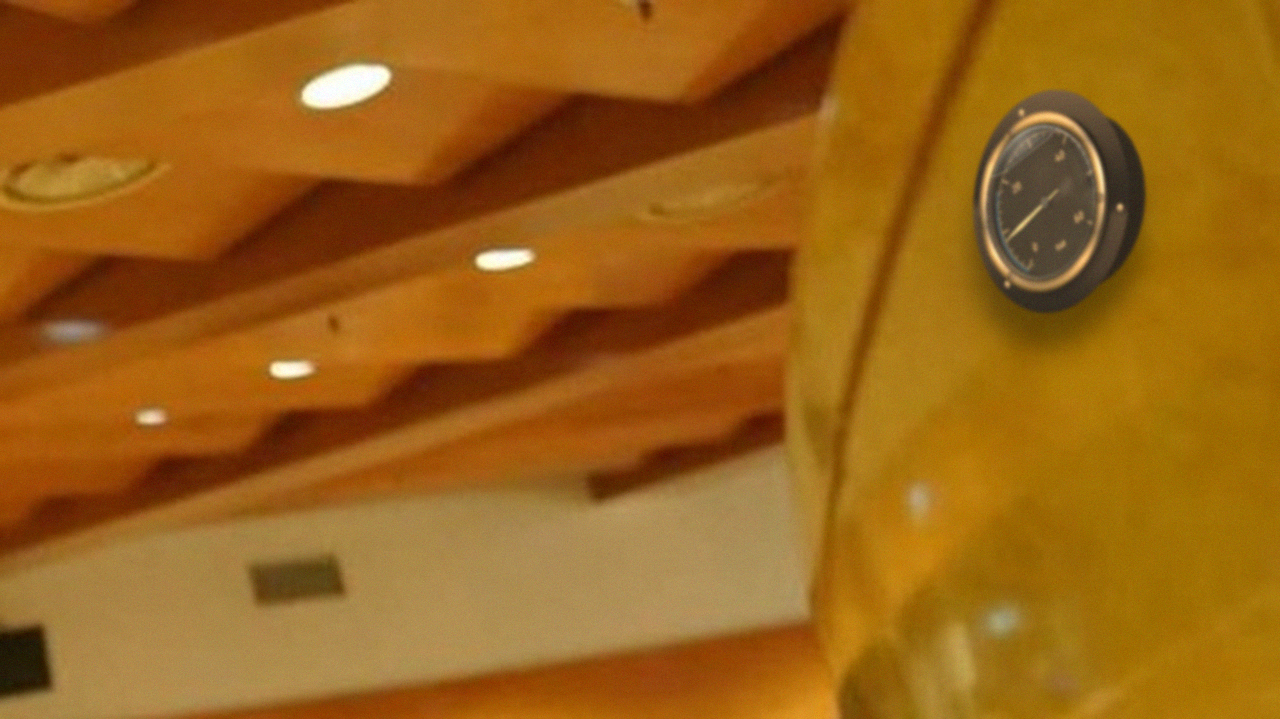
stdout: 8
